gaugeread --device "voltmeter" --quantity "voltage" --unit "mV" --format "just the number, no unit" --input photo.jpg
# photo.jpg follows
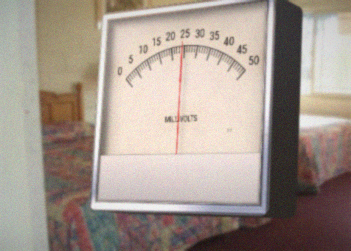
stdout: 25
